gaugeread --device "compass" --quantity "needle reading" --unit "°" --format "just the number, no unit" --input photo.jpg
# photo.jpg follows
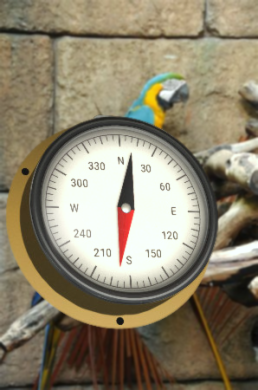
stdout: 190
